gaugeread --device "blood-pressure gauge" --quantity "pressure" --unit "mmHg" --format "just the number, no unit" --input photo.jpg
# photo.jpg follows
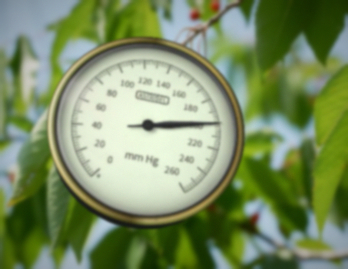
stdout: 200
